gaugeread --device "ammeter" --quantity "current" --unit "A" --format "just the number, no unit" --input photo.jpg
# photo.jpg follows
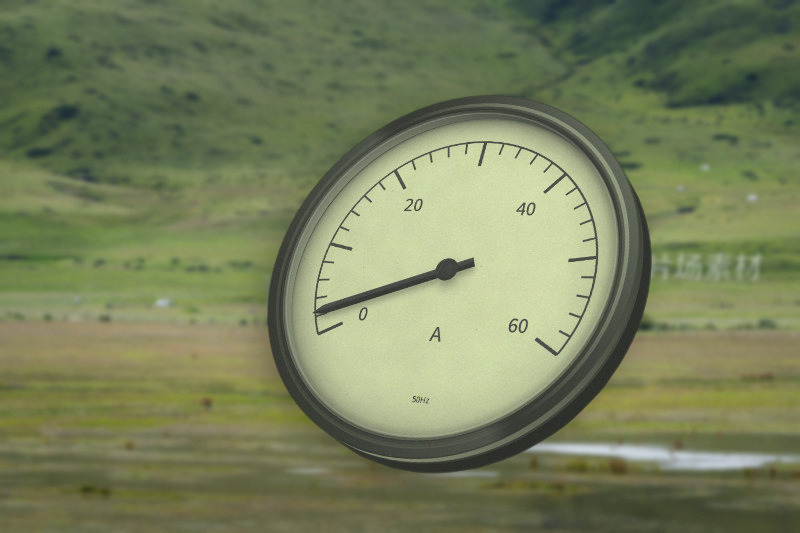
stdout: 2
